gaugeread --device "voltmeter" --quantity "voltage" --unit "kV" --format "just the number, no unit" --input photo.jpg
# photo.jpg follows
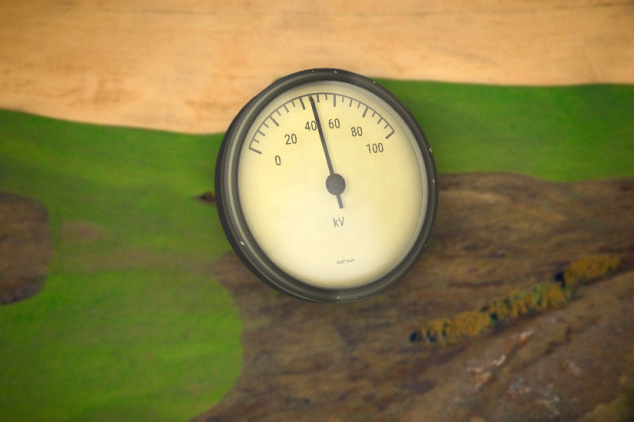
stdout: 45
